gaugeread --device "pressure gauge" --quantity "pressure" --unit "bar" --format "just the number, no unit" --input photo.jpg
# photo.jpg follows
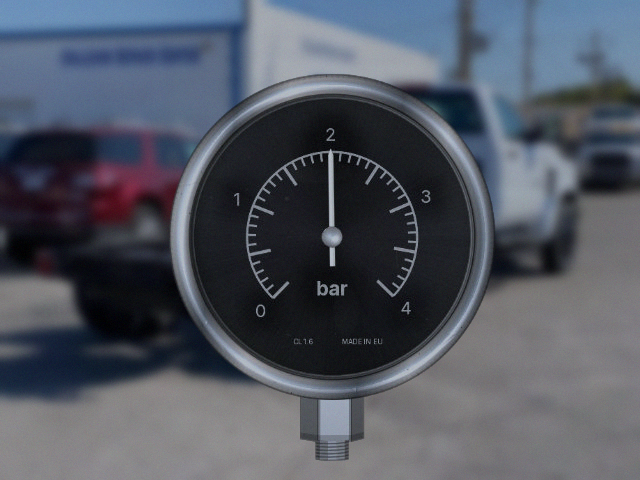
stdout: 2
